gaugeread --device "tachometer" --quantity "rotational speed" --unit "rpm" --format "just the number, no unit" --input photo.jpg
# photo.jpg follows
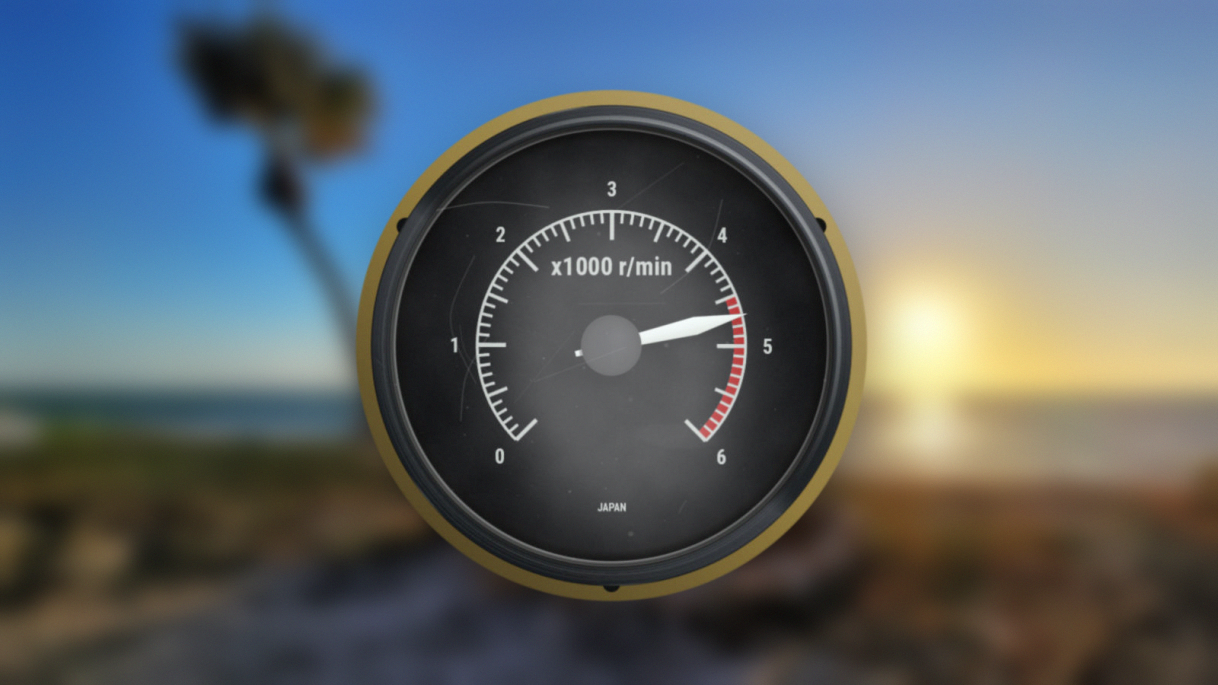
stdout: 4700
